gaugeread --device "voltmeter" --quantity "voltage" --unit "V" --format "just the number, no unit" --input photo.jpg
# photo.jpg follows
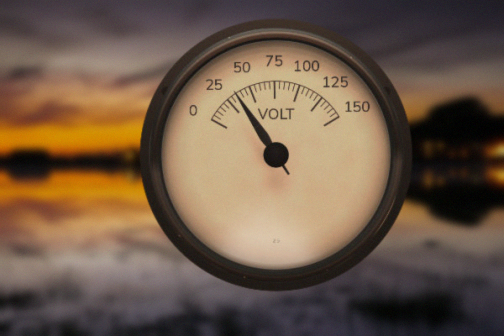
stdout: 35
